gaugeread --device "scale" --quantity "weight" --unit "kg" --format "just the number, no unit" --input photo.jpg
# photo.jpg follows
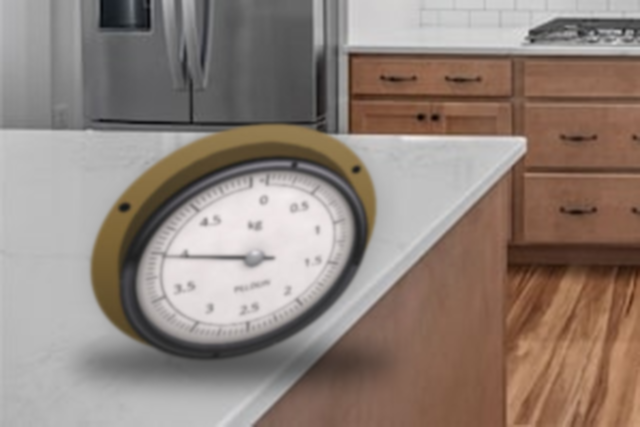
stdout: 4
